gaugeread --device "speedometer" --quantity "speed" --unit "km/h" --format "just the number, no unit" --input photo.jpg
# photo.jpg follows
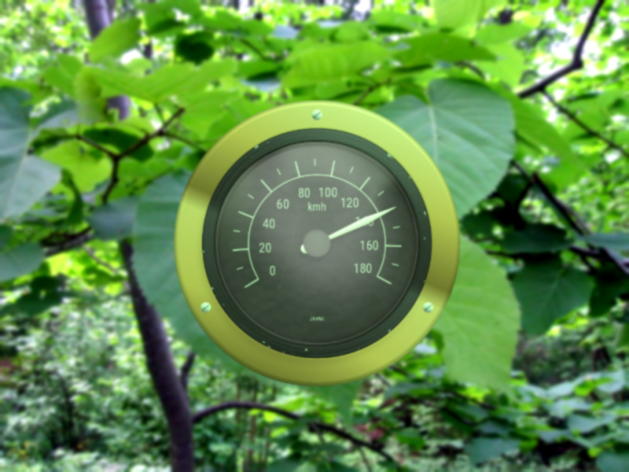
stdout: 140
